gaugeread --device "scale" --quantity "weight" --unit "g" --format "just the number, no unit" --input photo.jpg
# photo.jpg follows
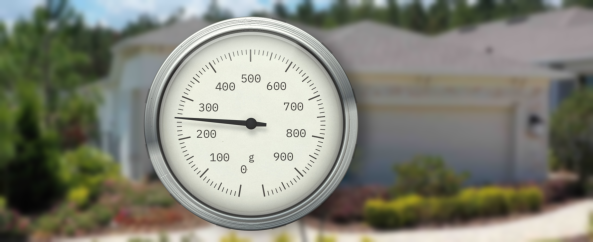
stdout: 250
